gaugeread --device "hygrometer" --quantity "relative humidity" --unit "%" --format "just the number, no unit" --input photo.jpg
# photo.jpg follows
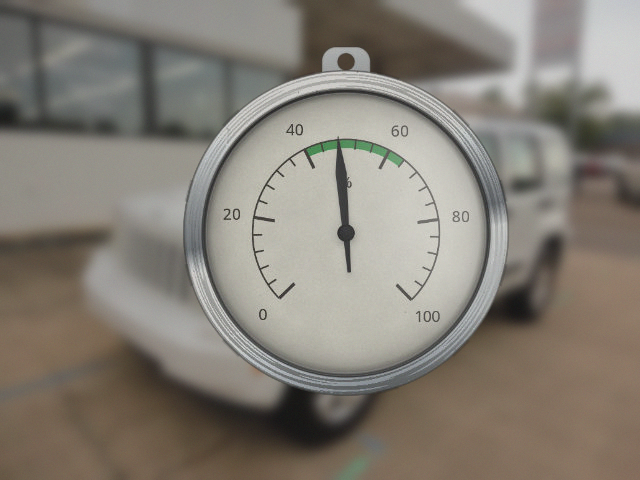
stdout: 48
